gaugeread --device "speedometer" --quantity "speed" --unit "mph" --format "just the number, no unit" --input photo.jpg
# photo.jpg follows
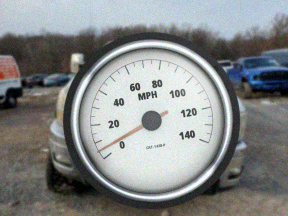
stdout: 5
